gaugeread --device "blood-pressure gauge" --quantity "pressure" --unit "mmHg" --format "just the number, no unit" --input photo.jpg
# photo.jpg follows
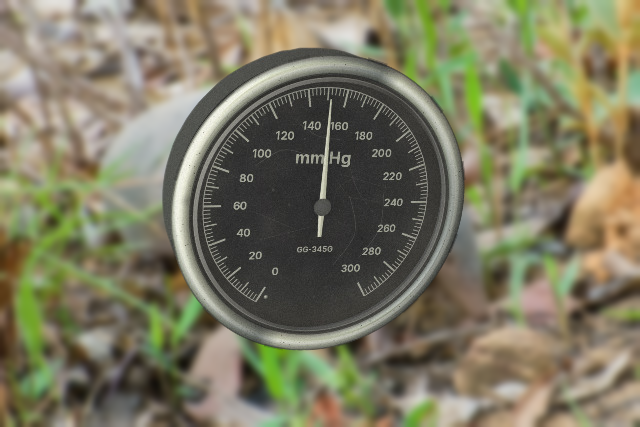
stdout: 150
